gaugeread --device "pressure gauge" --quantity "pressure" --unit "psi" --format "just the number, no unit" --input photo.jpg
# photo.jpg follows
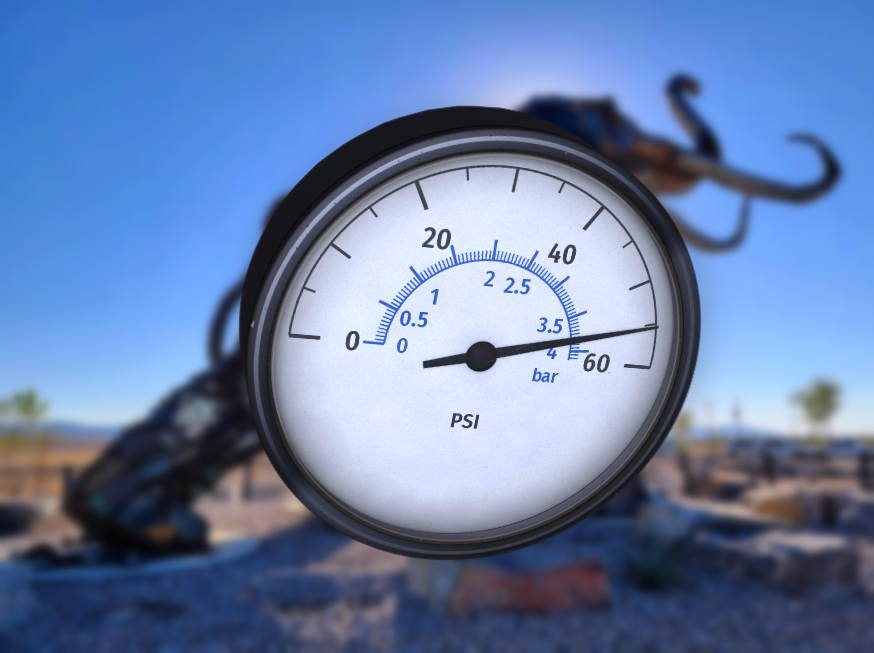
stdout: 55
